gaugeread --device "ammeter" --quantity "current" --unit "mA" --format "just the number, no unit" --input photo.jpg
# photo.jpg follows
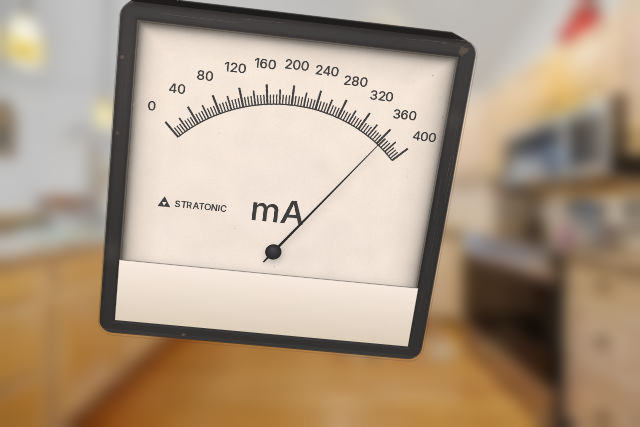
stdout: 360
